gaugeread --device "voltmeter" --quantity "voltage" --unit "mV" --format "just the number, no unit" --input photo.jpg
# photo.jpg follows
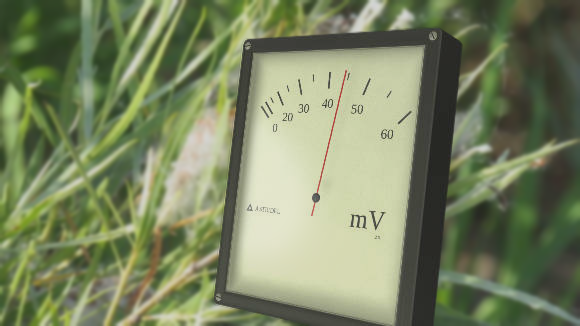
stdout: 45
